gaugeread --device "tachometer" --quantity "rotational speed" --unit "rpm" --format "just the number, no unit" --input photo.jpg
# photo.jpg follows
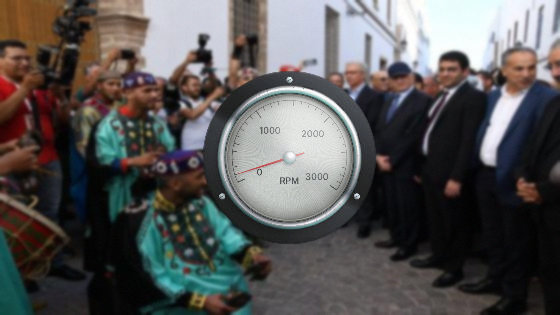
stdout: 100
